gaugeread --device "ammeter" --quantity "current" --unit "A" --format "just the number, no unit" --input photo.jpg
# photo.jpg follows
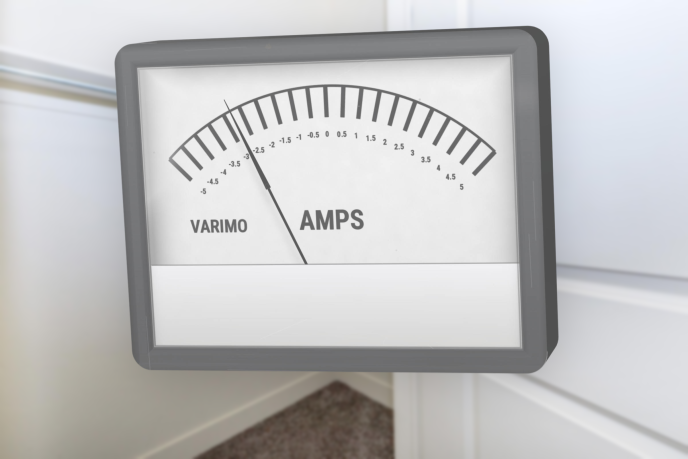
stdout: -2.75
